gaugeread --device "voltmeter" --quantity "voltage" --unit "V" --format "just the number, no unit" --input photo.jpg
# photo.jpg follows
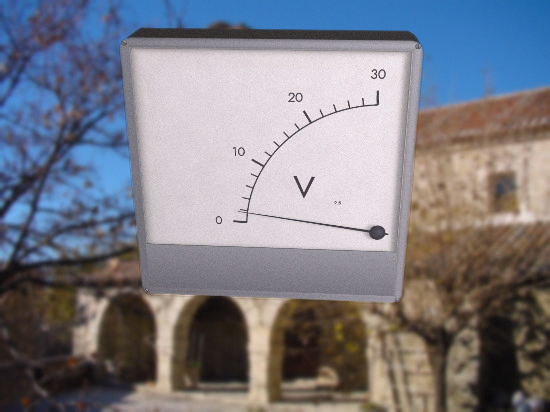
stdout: 2
